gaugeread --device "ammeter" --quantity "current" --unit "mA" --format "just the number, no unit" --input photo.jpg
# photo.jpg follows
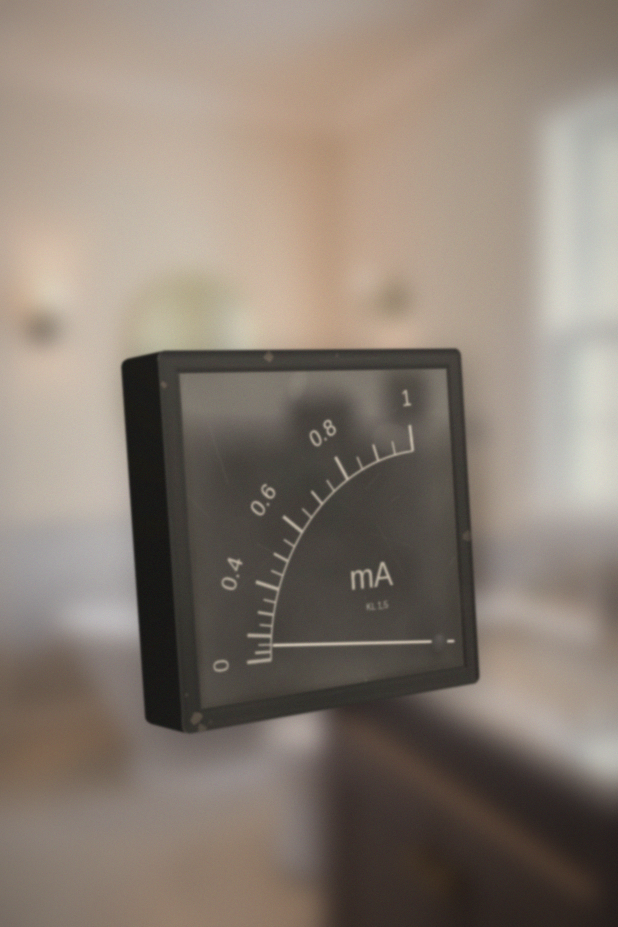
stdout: 0.15
